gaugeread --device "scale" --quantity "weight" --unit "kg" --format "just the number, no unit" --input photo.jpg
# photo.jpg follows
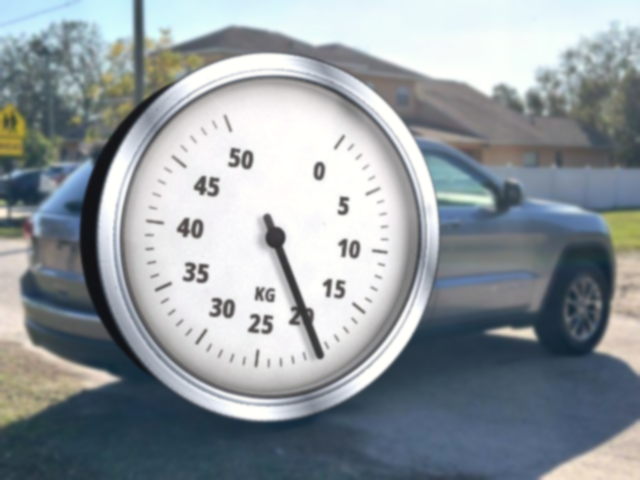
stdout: 20
